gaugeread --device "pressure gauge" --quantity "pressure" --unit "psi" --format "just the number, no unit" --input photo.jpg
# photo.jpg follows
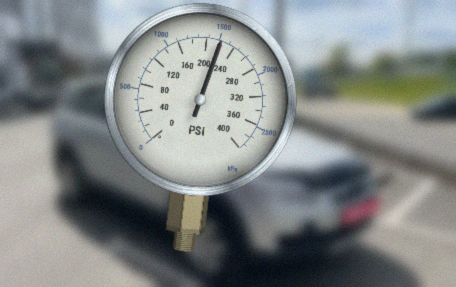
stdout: 220
